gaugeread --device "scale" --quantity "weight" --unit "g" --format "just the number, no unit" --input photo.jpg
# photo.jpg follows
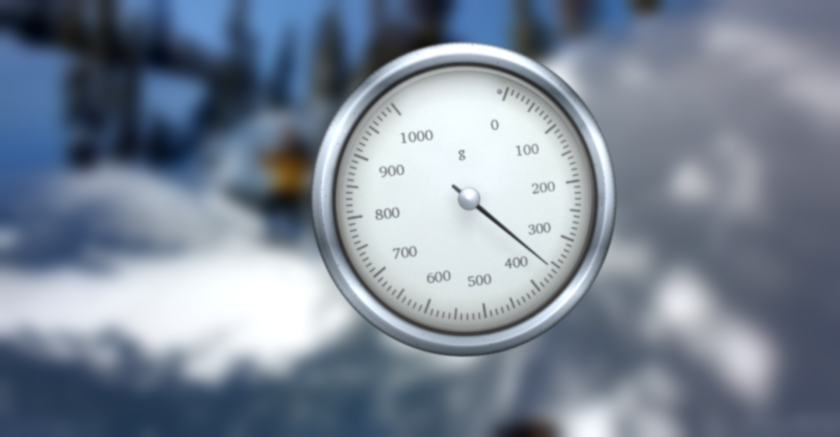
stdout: 360
